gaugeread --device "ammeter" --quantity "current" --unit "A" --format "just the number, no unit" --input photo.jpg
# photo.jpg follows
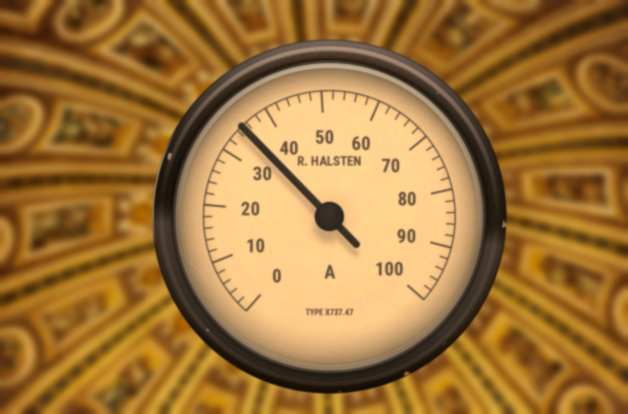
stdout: 35
